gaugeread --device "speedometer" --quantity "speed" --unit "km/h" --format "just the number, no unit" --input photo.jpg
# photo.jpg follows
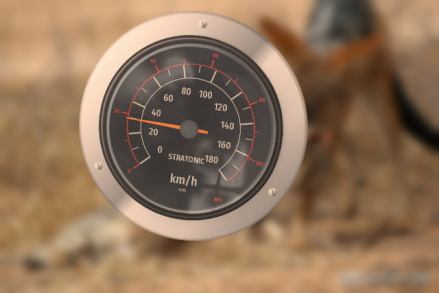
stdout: 30
